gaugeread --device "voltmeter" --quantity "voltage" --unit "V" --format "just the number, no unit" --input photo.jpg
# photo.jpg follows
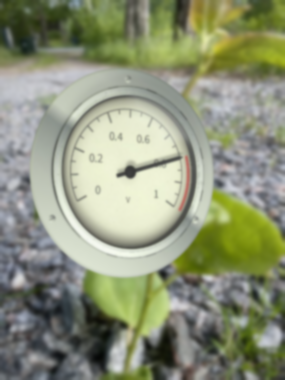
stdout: 0.8
